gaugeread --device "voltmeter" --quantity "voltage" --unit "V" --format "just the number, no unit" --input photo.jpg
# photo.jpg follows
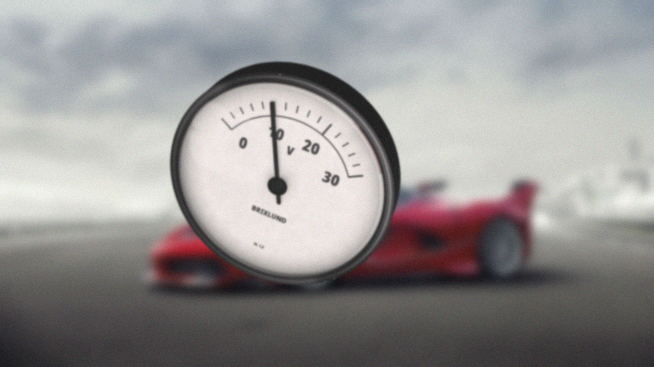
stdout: 10
